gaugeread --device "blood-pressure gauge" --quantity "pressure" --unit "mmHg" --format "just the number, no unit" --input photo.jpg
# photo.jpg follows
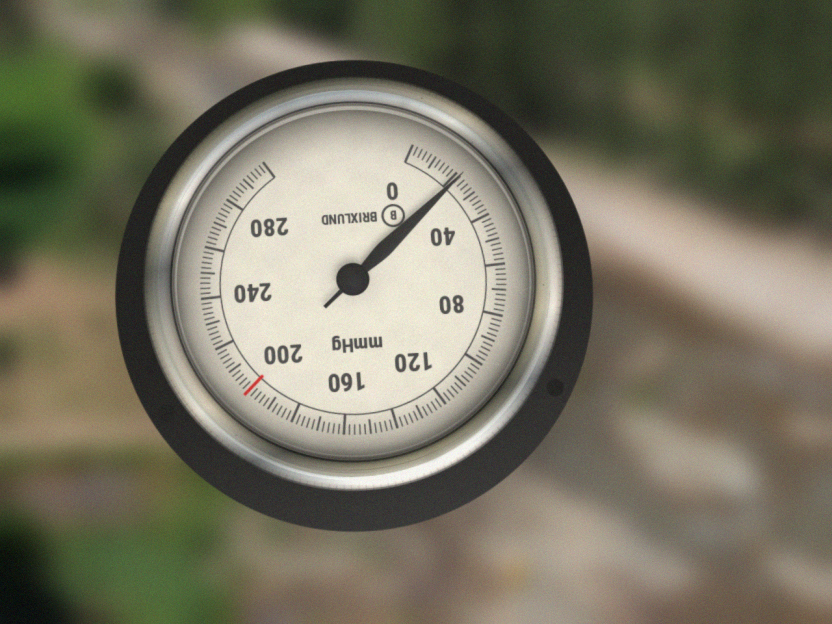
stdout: 22
